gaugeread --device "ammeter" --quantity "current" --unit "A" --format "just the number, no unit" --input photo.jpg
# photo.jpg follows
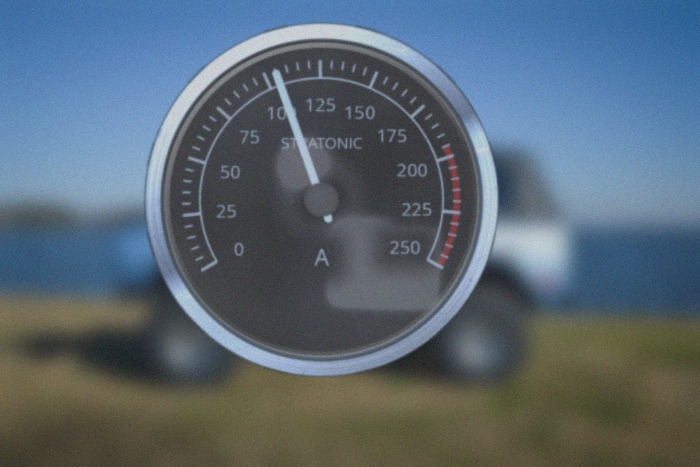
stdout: 105
